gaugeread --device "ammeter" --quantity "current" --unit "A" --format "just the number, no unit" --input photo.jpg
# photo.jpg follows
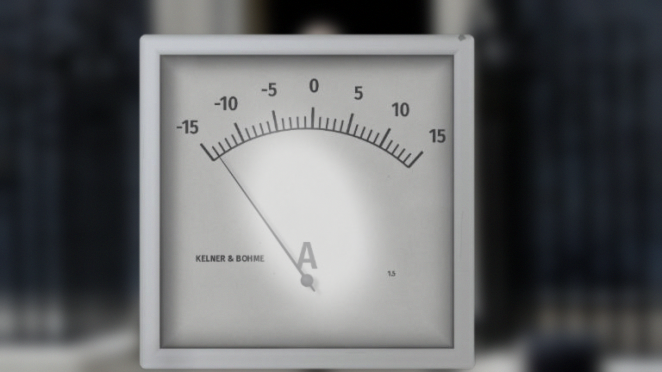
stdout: -14
